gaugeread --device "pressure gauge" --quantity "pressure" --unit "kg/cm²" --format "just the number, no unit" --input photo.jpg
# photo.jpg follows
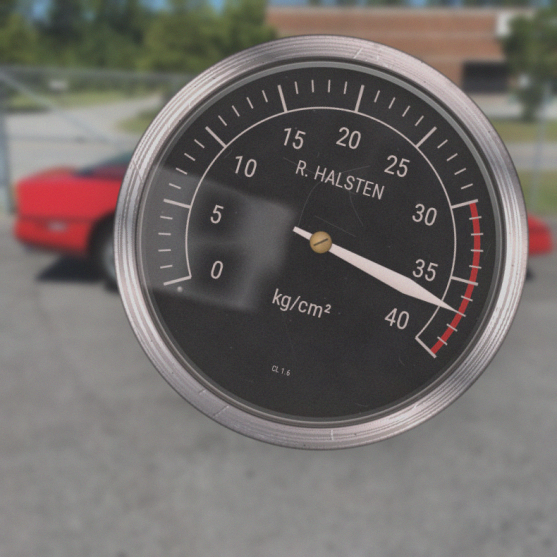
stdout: 37
